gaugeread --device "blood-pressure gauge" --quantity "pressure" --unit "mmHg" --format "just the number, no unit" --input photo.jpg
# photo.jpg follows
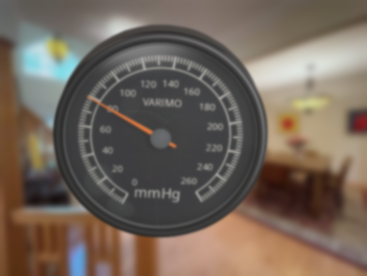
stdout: 80
